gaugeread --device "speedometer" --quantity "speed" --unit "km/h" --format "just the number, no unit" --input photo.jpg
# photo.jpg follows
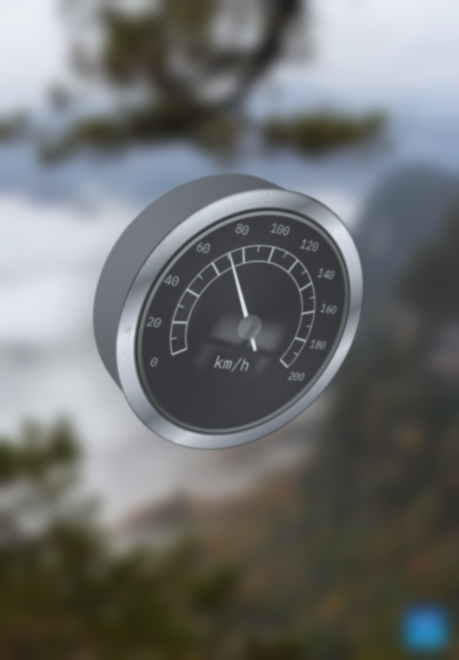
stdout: 70
